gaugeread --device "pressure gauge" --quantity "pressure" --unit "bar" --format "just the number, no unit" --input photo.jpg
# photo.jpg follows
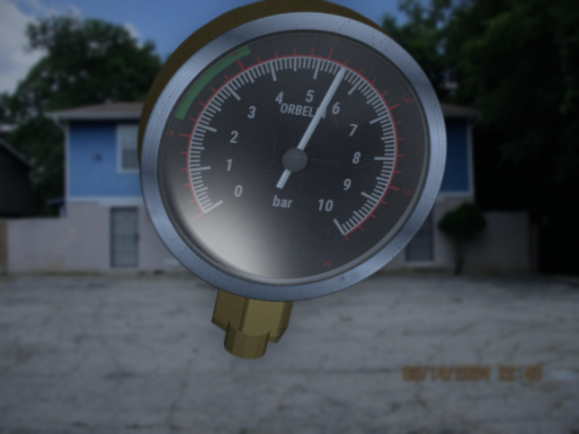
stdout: 5.5
